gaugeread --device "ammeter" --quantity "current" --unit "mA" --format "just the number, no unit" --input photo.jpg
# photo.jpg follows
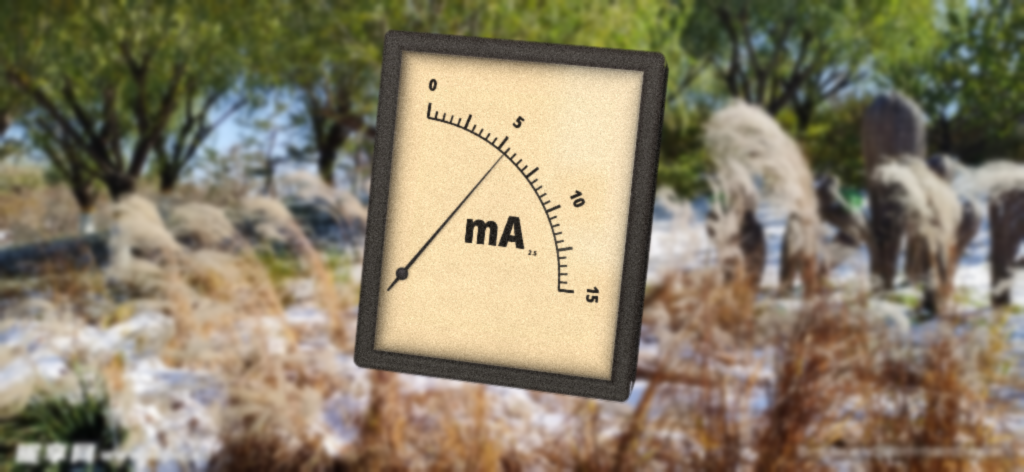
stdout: 5.5
